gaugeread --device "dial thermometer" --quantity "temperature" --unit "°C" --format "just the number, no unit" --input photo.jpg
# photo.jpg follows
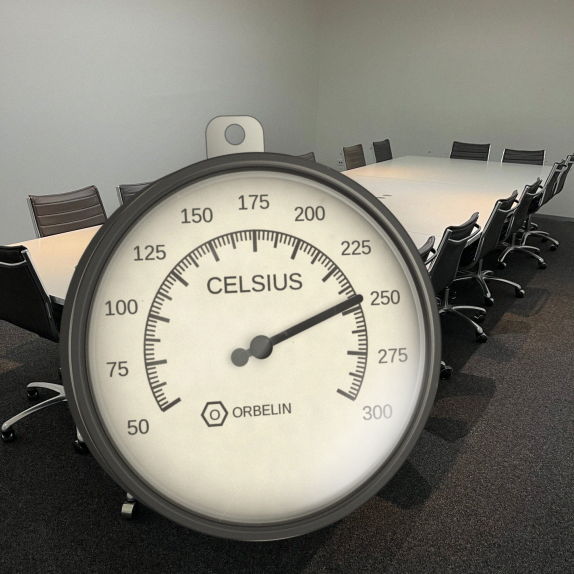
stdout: 245
